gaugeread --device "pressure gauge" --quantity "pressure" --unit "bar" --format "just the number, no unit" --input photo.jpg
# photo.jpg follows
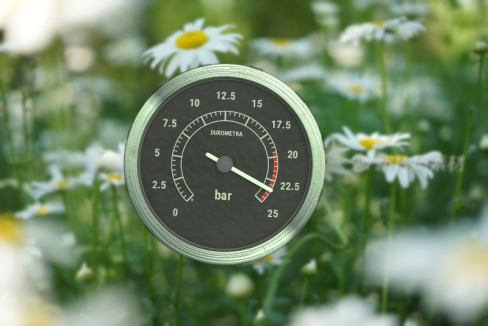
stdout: 23.5
